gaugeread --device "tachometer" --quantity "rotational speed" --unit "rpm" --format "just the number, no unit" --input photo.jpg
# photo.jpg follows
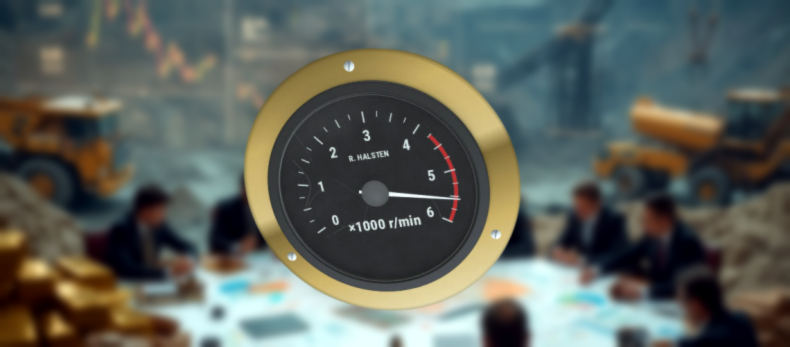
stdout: 5500
